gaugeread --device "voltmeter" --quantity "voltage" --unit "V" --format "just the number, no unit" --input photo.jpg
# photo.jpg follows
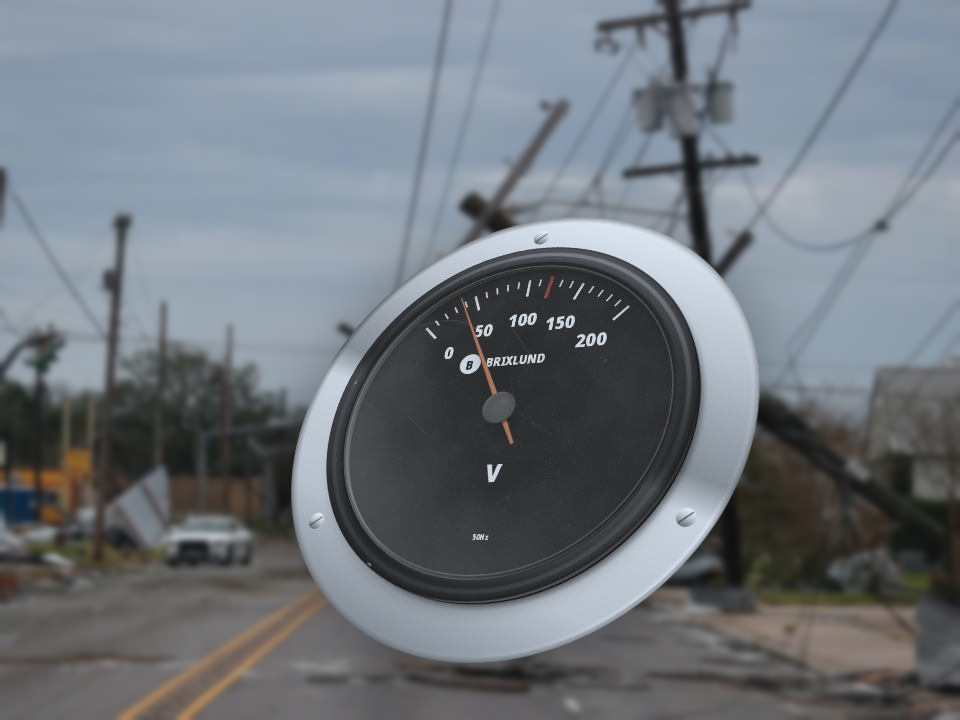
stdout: 40
